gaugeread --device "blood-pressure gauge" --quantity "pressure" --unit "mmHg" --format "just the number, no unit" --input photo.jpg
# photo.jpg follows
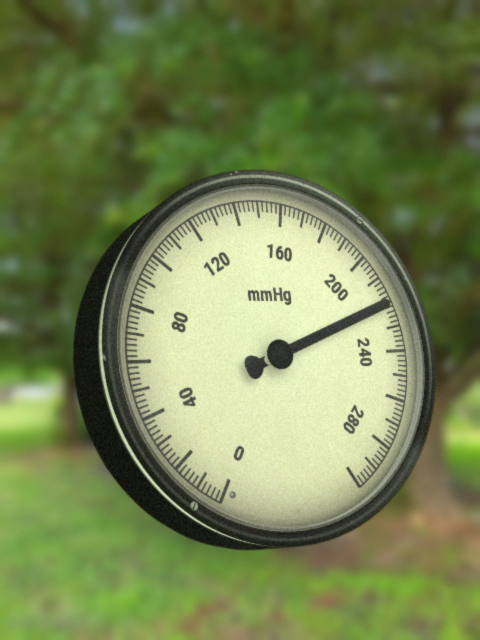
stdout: 220
